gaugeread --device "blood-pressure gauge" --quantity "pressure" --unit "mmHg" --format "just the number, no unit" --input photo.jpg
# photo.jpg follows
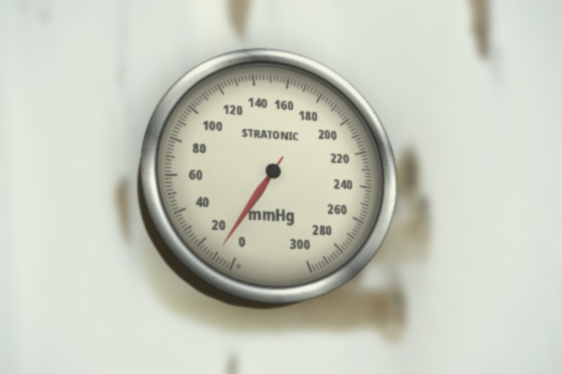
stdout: 10
